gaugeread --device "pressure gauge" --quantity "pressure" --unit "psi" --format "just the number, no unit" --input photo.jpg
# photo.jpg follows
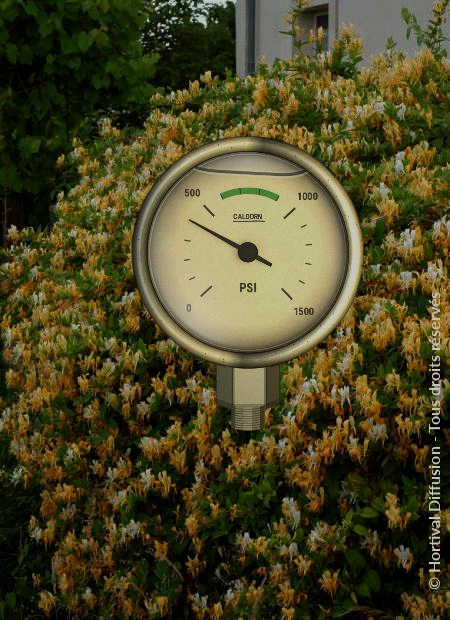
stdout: 400
